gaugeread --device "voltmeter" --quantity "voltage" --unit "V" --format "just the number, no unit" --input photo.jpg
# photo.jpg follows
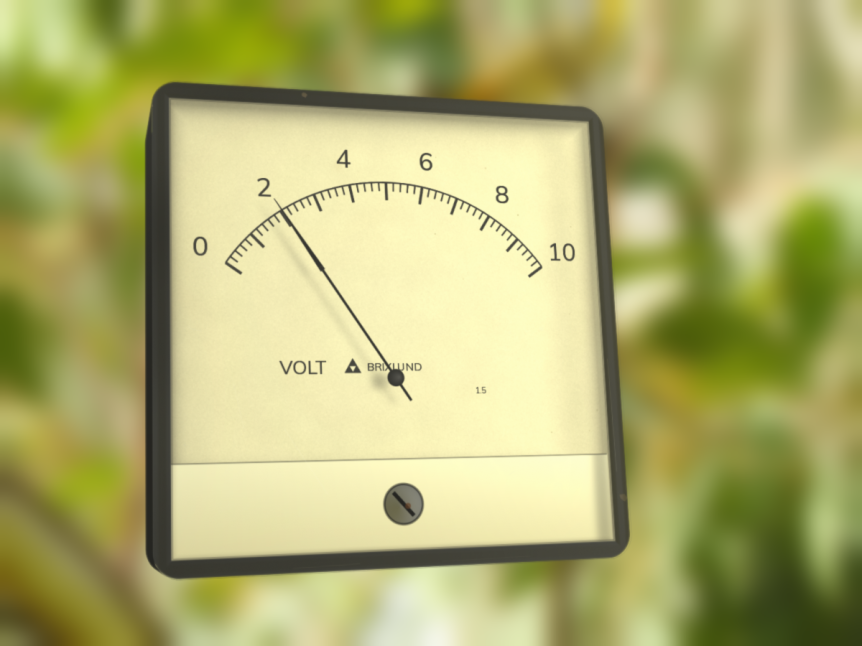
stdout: 2
